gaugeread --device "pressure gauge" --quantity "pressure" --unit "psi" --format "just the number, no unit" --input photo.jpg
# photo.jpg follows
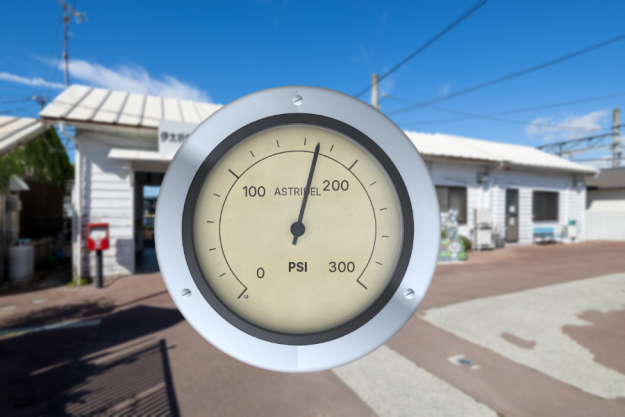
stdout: 170
